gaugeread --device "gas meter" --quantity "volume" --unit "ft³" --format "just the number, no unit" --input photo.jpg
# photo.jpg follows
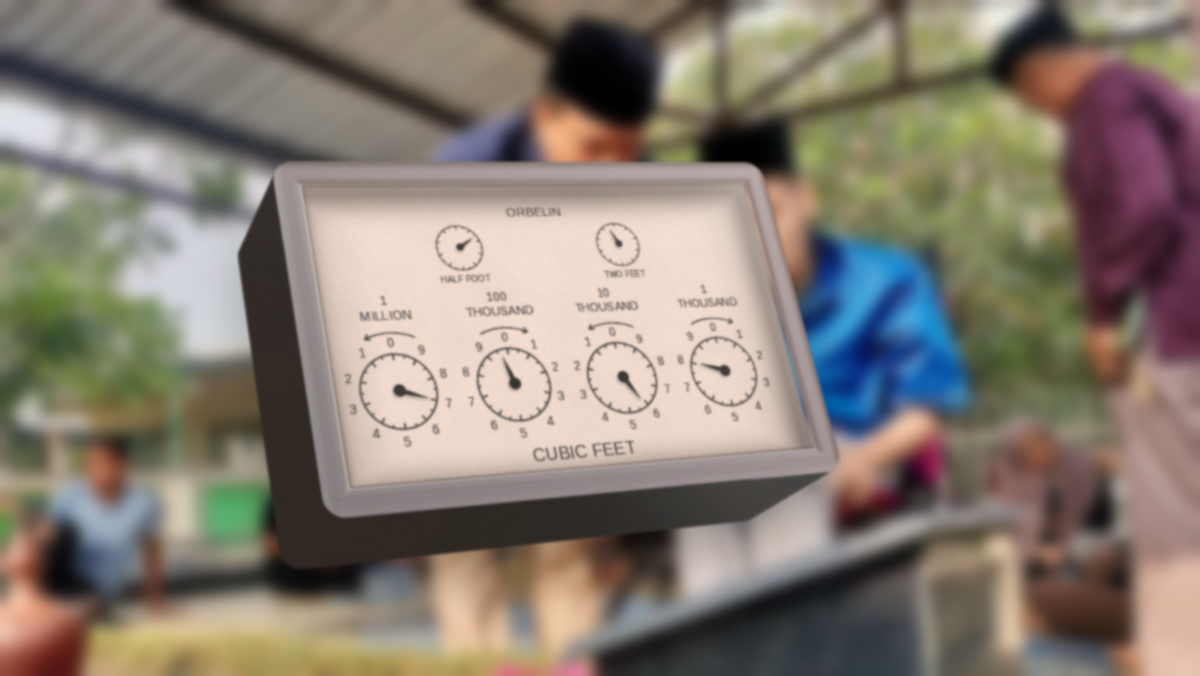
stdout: 695800
